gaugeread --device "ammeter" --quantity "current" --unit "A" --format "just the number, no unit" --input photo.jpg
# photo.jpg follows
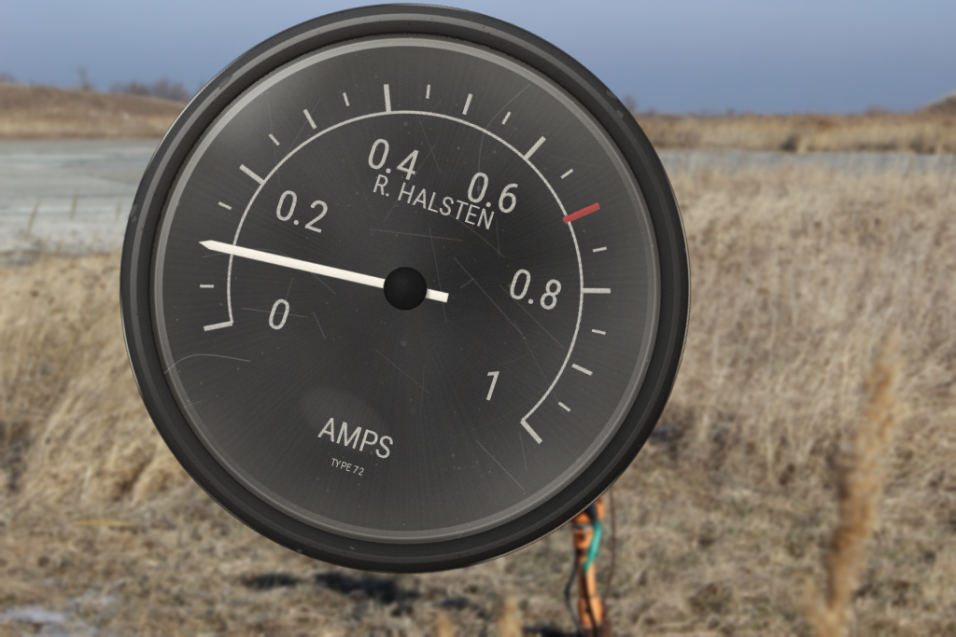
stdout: 0.1
